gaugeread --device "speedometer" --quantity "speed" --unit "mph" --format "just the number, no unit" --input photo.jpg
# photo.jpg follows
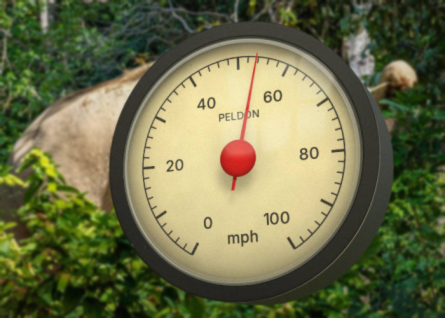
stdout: 54
